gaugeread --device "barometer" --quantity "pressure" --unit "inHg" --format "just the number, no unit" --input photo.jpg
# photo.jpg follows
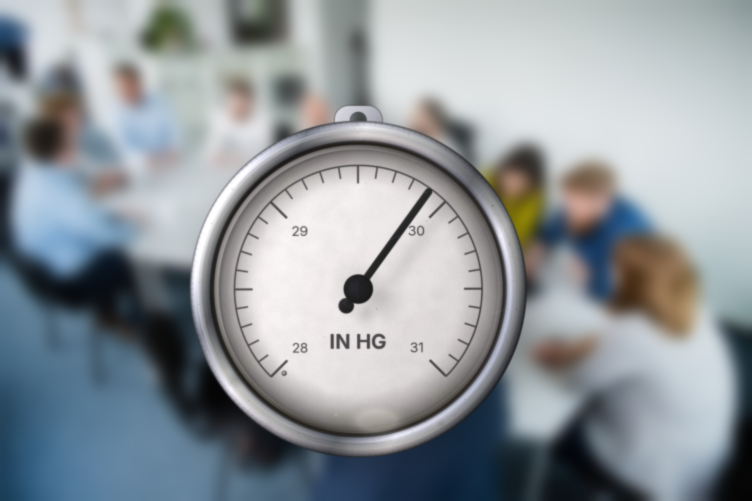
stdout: 29.9
